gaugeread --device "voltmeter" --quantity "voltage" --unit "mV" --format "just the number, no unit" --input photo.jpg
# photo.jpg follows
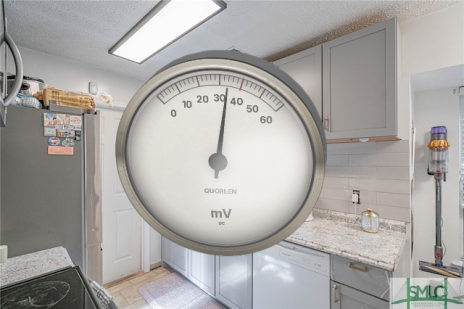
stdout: 34
